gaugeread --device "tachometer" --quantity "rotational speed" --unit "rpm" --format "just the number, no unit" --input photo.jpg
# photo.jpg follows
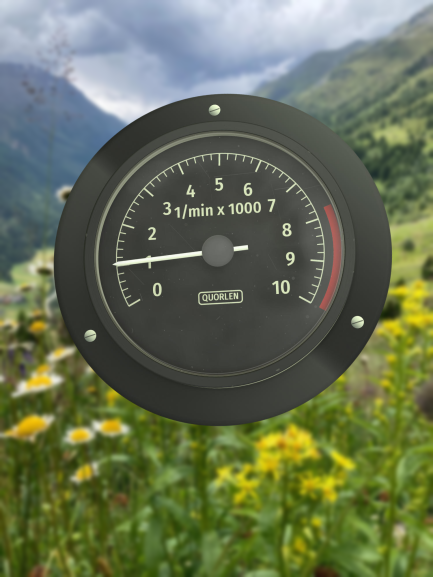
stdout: 1000
